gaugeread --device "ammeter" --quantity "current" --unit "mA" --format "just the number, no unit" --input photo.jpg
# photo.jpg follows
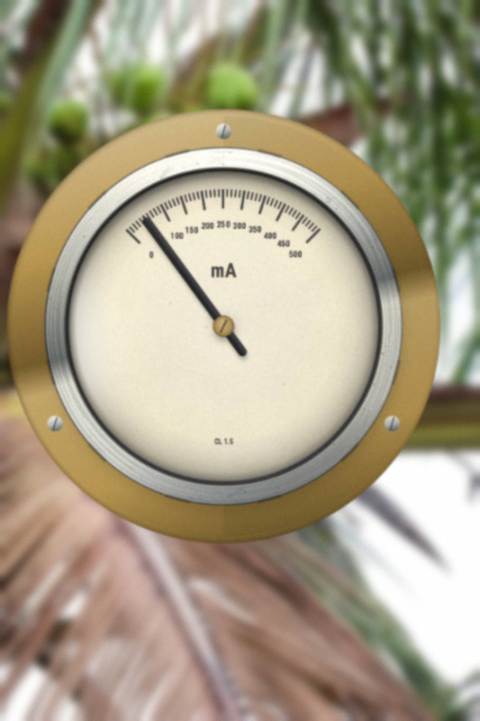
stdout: 50
